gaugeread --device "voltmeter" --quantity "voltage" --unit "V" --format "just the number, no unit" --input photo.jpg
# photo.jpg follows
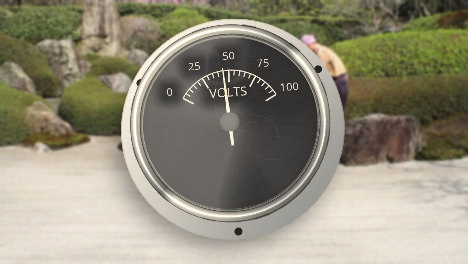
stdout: 45
